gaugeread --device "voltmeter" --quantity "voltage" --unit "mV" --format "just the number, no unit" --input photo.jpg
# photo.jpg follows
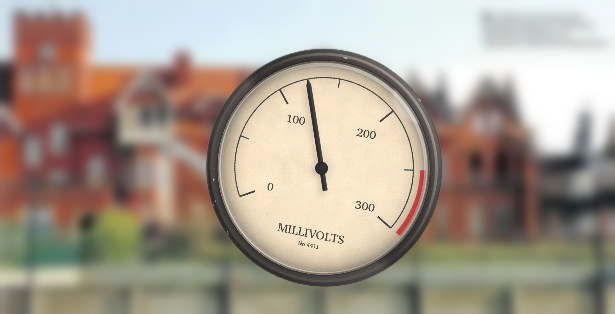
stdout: 125
